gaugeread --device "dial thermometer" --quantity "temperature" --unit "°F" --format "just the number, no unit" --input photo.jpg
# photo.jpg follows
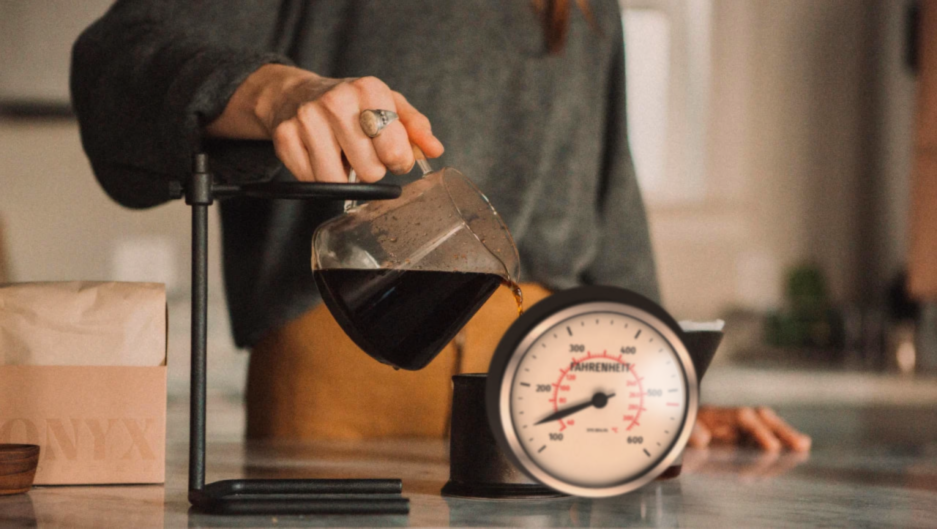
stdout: 140
